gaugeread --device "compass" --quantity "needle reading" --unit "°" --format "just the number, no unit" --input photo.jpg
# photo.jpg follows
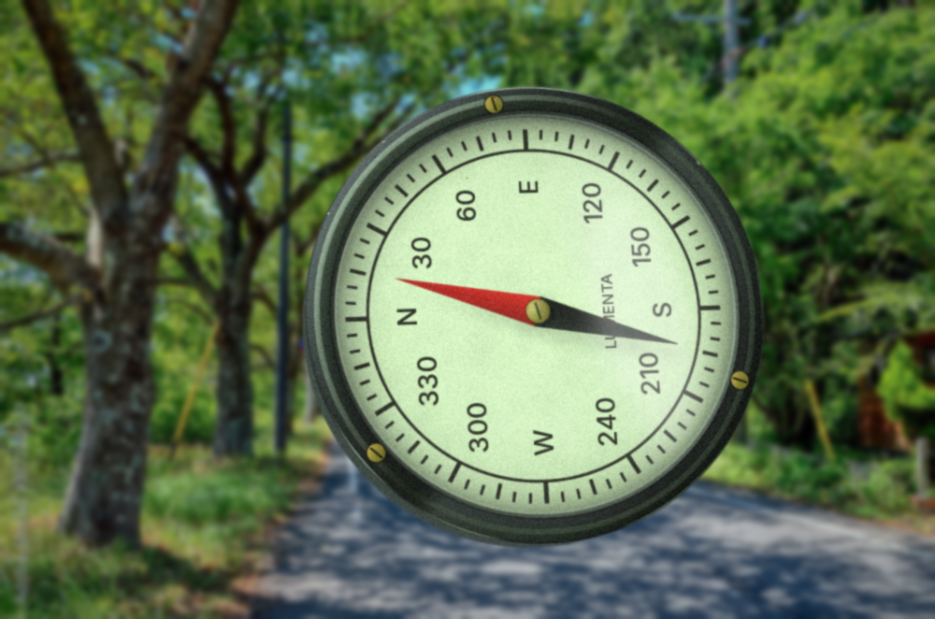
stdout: 15
